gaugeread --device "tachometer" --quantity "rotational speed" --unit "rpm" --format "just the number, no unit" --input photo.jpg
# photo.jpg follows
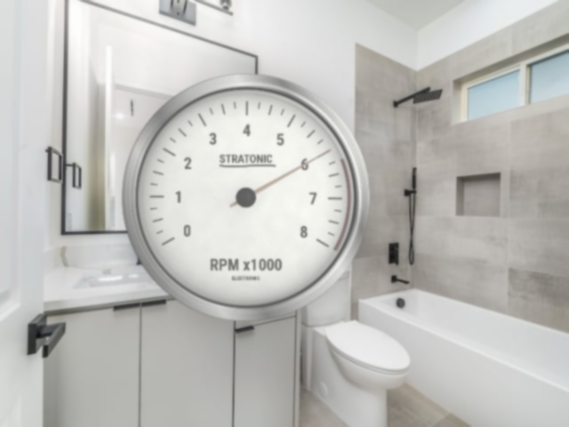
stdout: 6000
